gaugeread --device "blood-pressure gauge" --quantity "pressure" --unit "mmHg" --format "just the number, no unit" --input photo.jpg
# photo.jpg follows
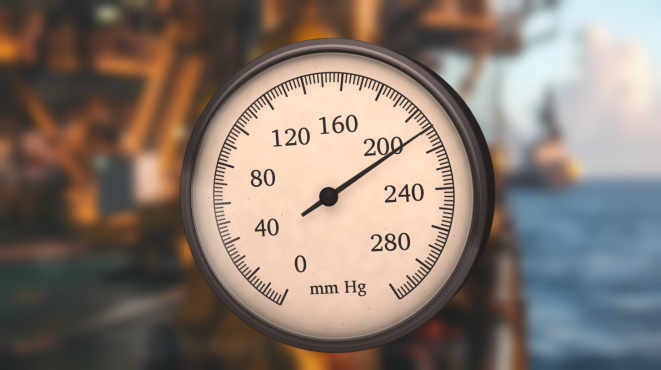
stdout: 210
